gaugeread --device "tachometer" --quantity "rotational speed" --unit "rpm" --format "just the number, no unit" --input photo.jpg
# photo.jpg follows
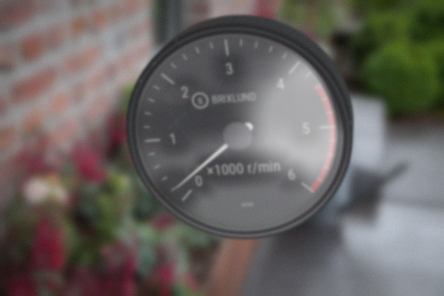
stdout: 200
